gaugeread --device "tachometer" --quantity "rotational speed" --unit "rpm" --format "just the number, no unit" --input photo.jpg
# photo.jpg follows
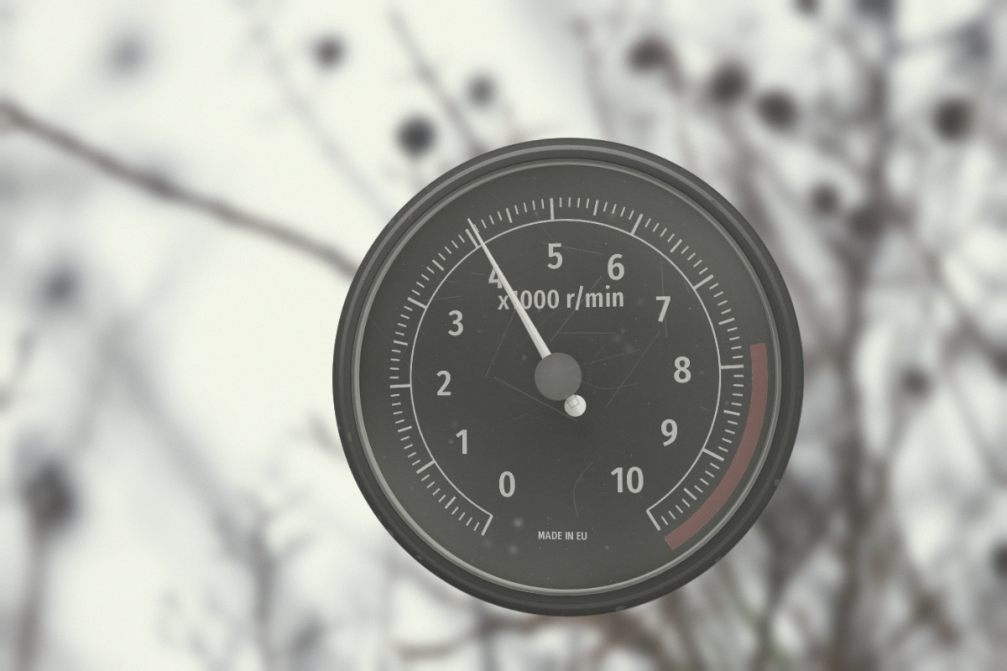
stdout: 4100
